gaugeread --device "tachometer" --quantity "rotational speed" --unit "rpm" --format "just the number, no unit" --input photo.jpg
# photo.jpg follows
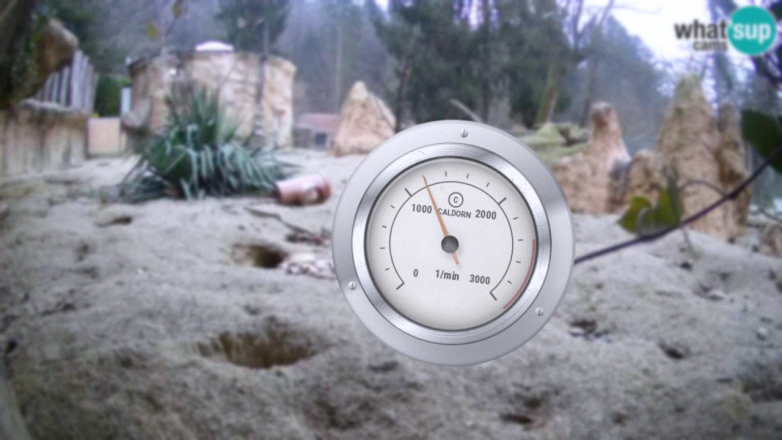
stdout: 1200
